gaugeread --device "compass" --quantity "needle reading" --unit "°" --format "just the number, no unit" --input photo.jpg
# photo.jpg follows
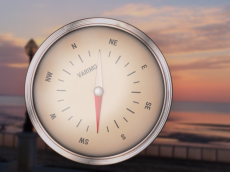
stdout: 210
